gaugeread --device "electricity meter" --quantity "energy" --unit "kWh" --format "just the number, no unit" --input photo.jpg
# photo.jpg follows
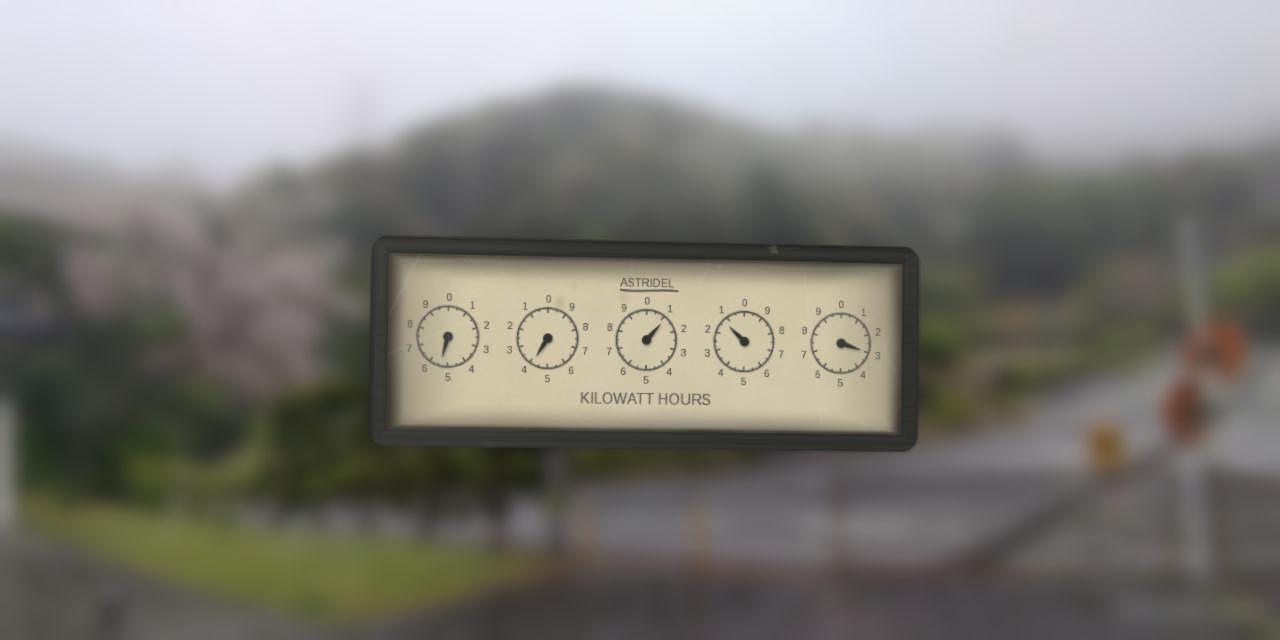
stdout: 54113
